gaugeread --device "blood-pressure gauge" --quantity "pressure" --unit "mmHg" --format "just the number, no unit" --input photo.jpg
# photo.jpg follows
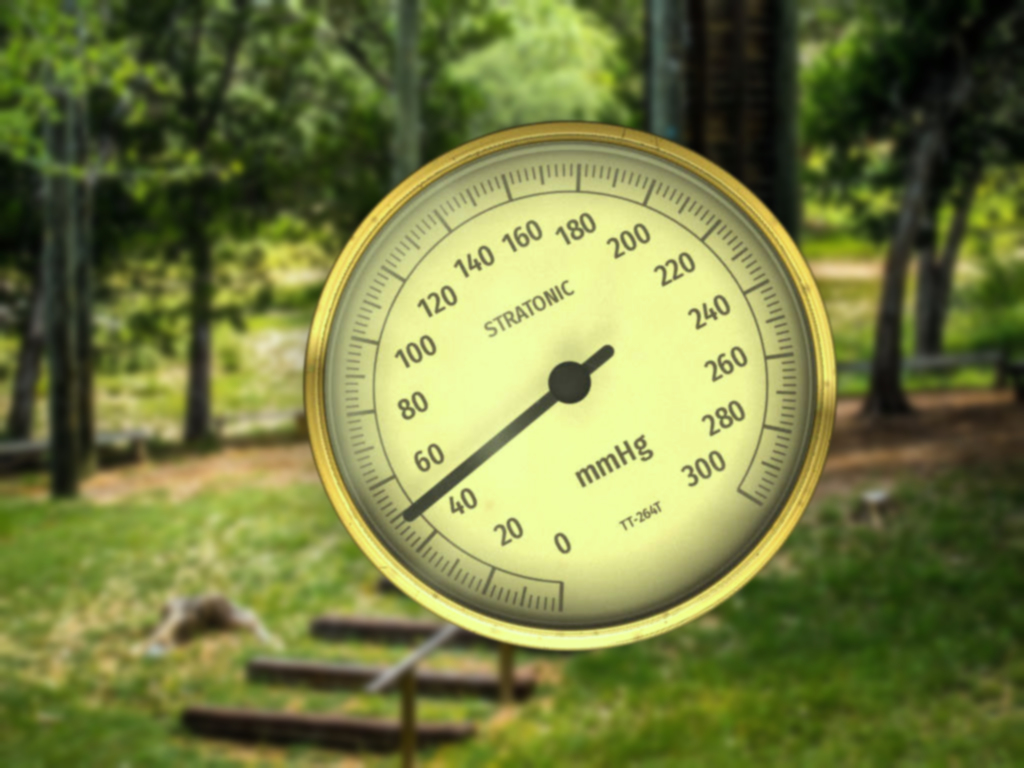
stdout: 48
